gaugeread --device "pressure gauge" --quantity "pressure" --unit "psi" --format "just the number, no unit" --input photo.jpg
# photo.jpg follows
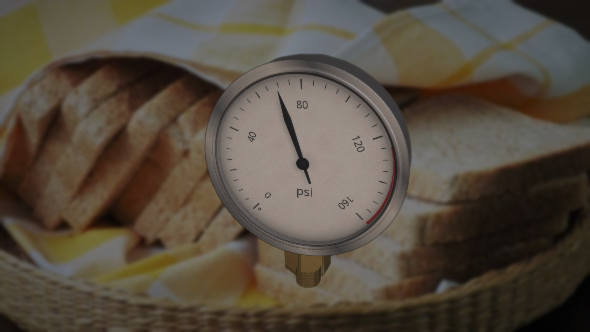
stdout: 70
